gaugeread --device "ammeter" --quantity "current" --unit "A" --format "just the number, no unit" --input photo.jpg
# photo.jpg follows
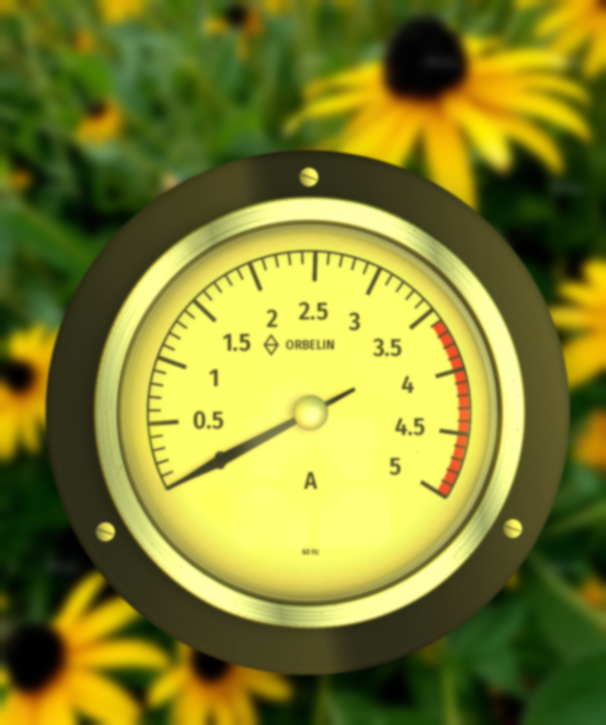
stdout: 0
